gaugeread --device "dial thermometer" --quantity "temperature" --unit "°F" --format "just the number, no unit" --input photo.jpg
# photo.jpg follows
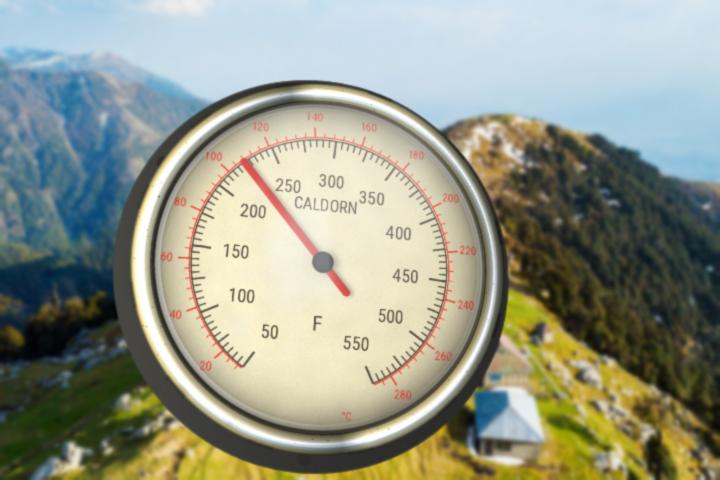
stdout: 225
